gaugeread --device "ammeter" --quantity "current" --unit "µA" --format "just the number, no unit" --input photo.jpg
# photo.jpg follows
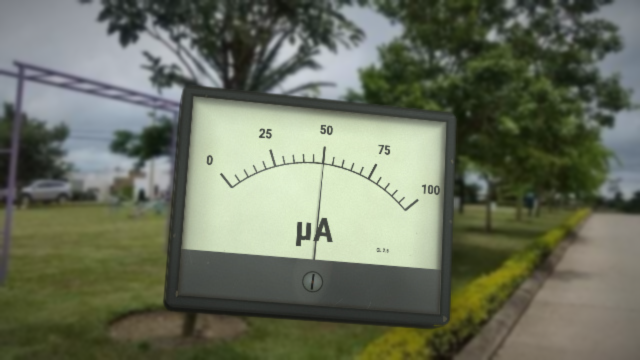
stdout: 50
